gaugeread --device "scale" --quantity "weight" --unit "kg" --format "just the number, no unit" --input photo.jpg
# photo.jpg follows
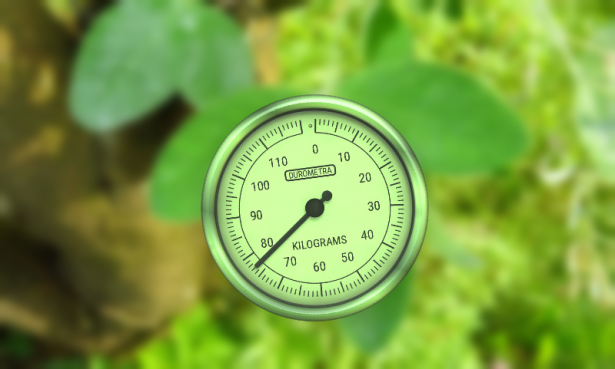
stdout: 77
